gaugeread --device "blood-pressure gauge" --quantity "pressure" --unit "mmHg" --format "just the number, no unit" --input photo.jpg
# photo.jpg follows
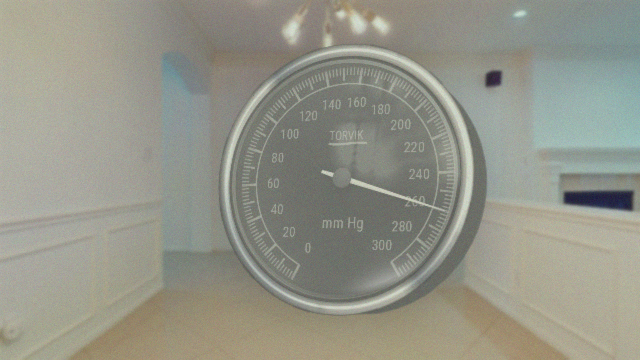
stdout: 260
